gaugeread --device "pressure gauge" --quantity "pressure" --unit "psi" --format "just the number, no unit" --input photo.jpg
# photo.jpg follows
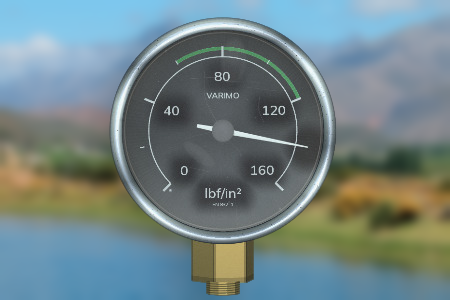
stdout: 140
